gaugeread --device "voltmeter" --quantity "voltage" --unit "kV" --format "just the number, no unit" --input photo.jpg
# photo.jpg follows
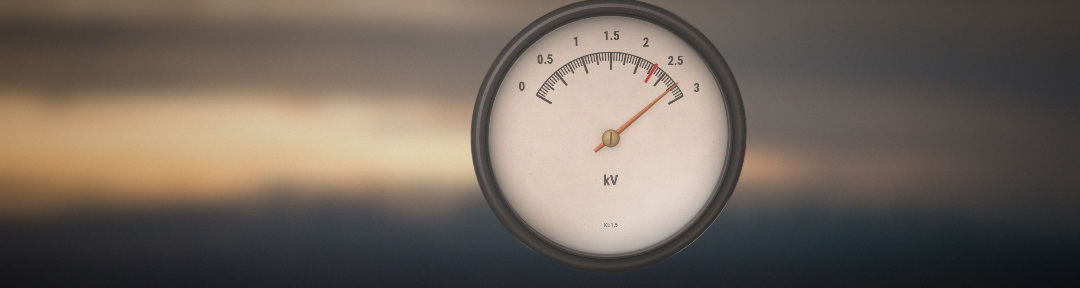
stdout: 2.75
